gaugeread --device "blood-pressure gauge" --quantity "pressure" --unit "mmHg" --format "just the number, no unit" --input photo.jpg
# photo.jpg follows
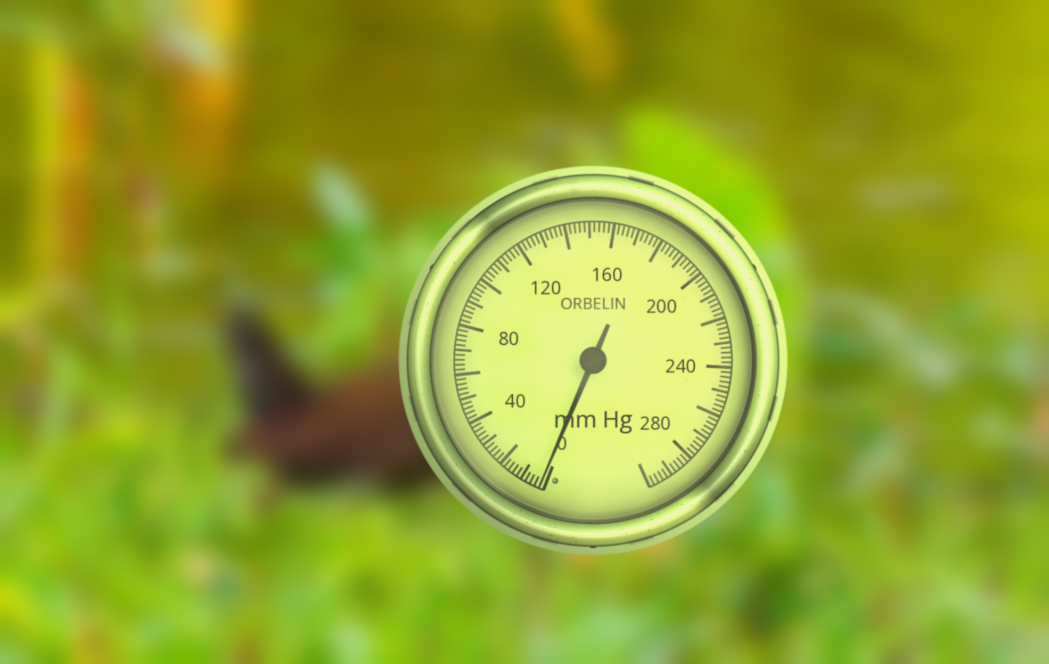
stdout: 2
